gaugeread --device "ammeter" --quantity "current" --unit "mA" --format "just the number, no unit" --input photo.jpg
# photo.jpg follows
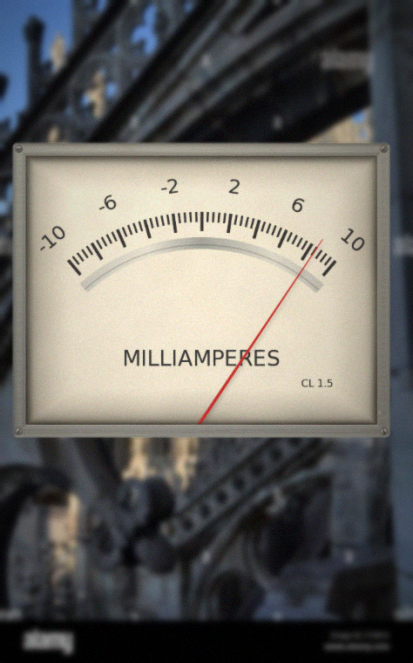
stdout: 8.4
